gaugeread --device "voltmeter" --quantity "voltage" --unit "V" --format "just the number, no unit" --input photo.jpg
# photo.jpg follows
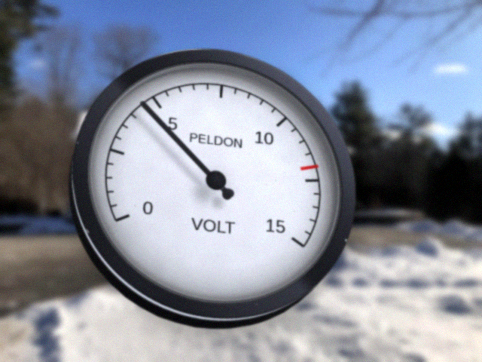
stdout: 4.5
